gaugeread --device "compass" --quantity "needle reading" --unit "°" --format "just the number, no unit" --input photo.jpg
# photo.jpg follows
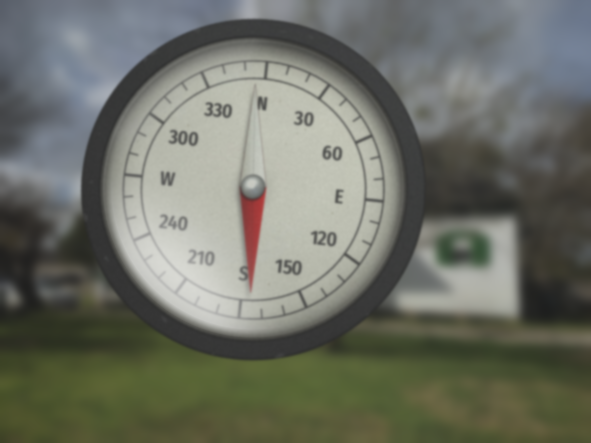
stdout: 175
